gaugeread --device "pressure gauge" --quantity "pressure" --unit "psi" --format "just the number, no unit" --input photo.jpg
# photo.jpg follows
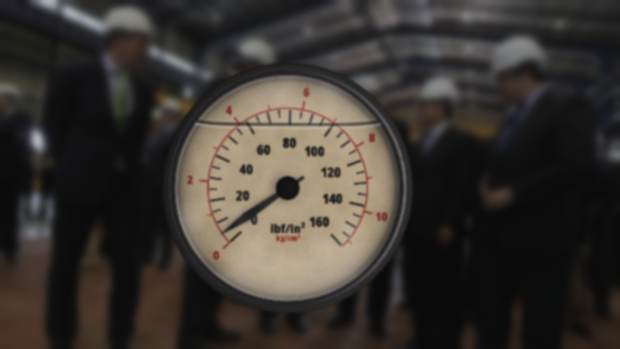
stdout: 5
